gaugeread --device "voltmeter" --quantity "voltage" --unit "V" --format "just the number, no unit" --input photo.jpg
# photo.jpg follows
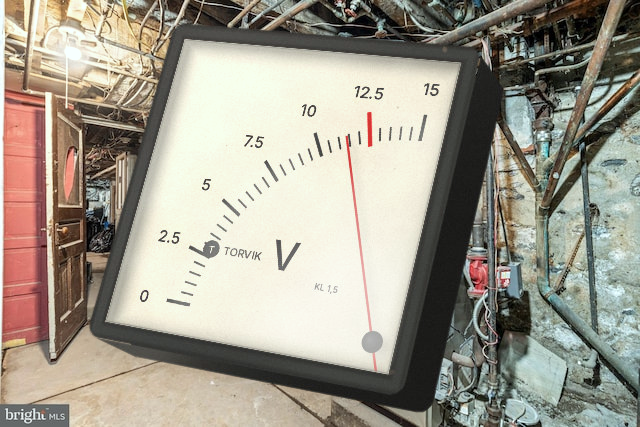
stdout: 11.5
